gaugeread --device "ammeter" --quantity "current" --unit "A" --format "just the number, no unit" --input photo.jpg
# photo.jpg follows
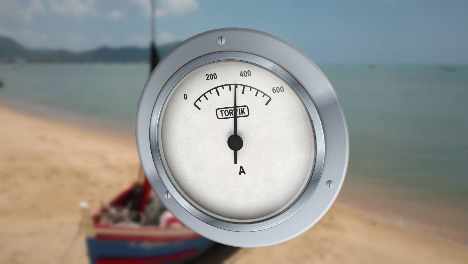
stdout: 350
